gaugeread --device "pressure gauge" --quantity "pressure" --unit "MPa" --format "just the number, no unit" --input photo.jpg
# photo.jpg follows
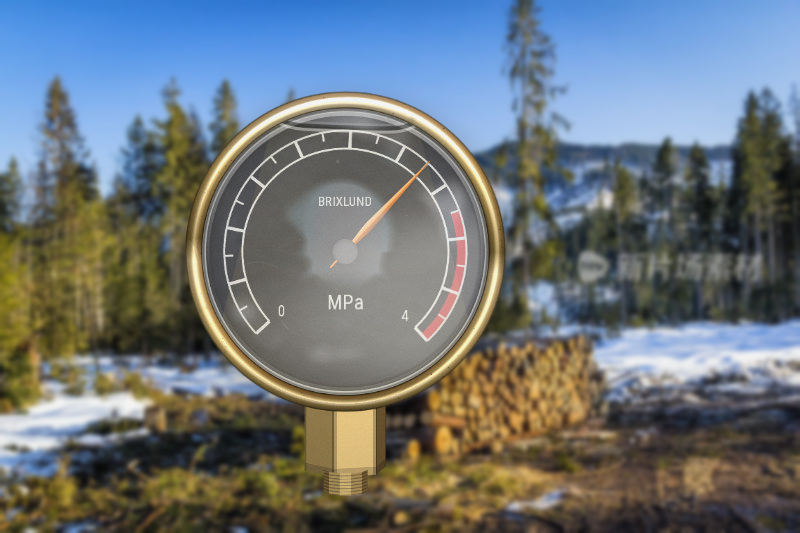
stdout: 2.6
